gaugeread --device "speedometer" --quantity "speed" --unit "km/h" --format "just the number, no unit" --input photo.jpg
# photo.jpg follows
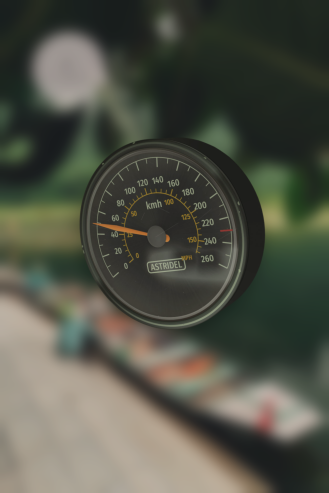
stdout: 50
